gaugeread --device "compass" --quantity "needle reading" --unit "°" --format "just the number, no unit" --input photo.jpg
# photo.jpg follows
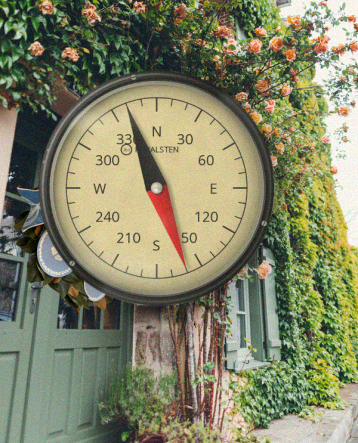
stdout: 160
